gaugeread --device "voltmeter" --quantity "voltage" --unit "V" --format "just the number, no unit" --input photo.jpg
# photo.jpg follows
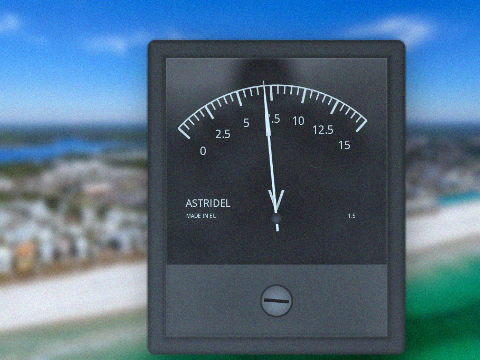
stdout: 7
